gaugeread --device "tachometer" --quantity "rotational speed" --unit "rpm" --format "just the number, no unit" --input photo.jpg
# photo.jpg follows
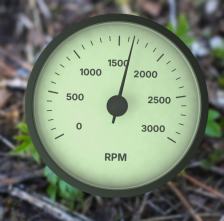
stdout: 1650
